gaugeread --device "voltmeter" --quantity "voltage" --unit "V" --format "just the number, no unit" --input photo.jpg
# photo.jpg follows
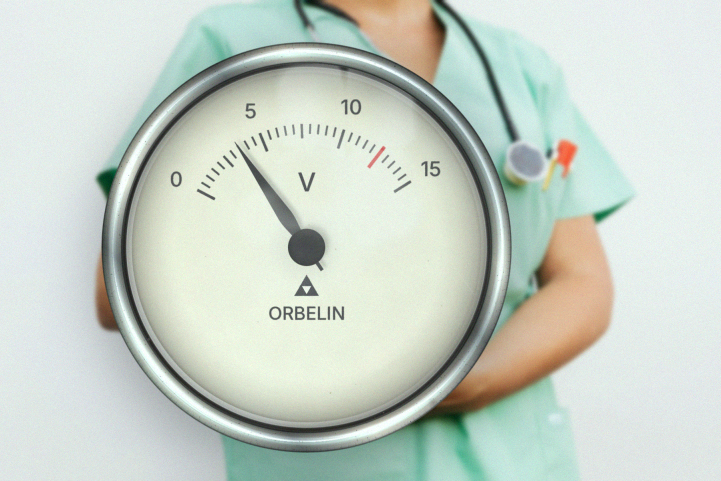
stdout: 3.5
